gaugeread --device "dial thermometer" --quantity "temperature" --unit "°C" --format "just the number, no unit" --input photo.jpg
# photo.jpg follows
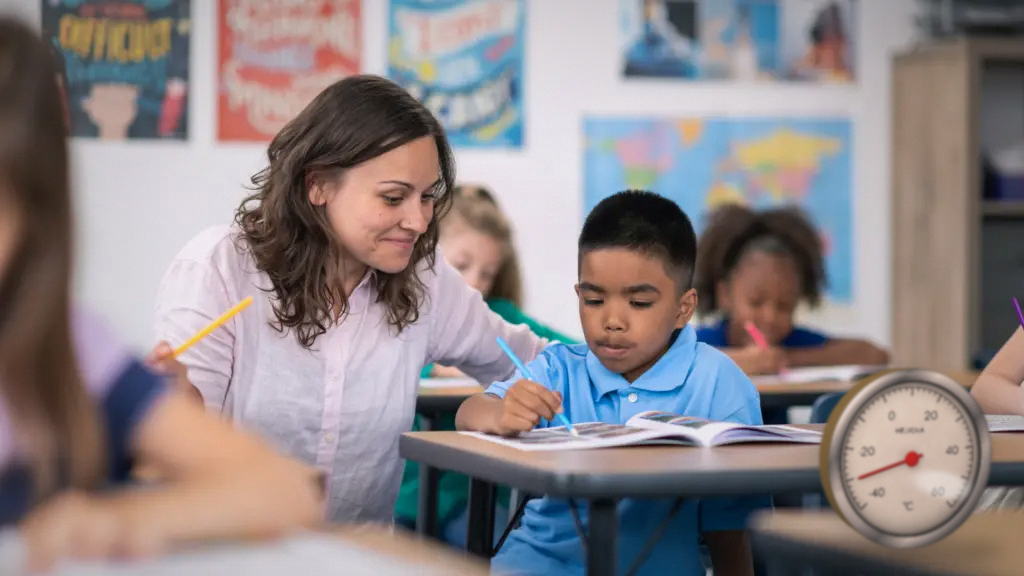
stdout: -30
